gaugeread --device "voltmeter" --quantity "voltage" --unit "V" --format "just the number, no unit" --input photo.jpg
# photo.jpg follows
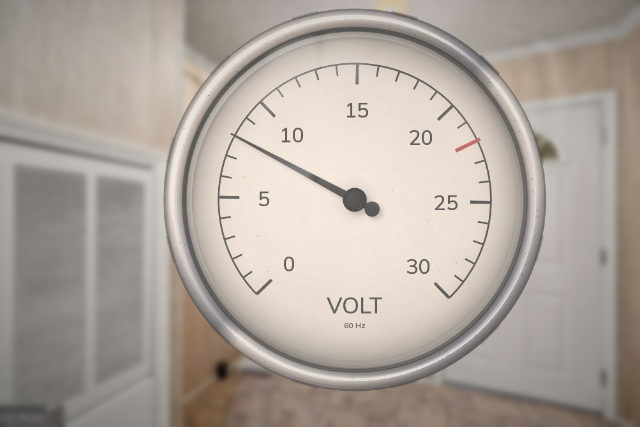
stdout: 8
